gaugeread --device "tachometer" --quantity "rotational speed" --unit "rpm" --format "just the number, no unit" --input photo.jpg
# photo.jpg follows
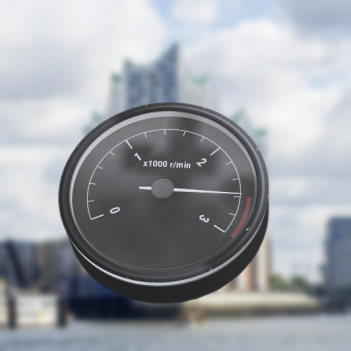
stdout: 2600
